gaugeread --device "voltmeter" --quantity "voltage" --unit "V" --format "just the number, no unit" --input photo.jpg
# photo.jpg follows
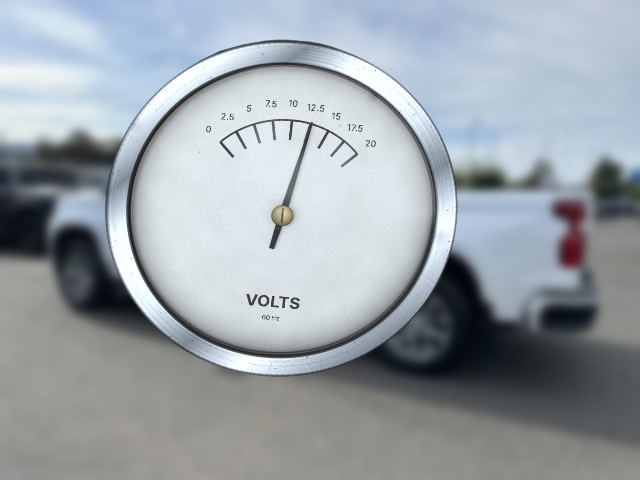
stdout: 12.5
